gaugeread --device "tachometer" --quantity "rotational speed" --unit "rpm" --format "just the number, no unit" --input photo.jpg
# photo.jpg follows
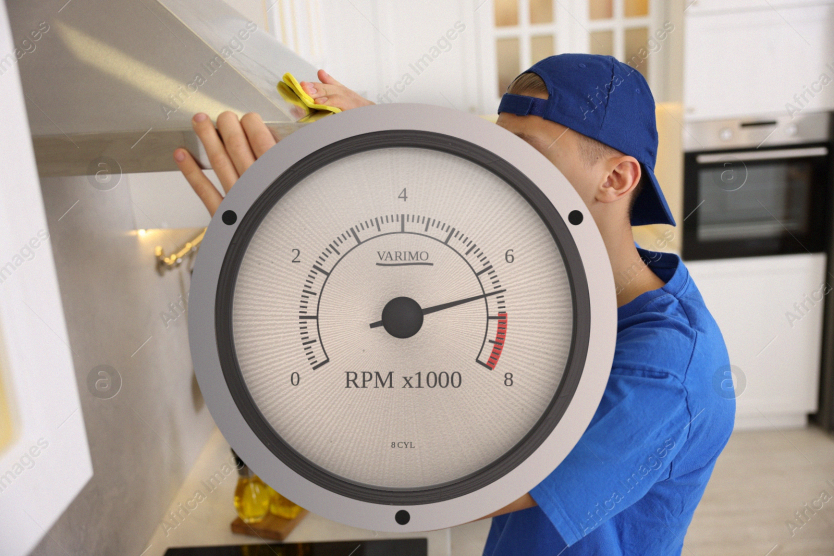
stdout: 6500
